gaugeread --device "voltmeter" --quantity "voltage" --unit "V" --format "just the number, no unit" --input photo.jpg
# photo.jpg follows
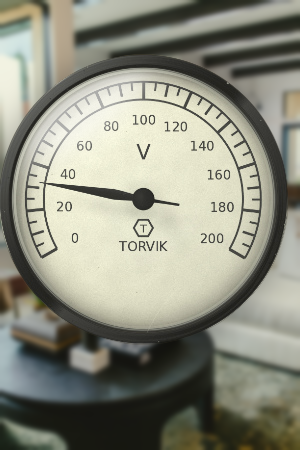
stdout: 32.5
